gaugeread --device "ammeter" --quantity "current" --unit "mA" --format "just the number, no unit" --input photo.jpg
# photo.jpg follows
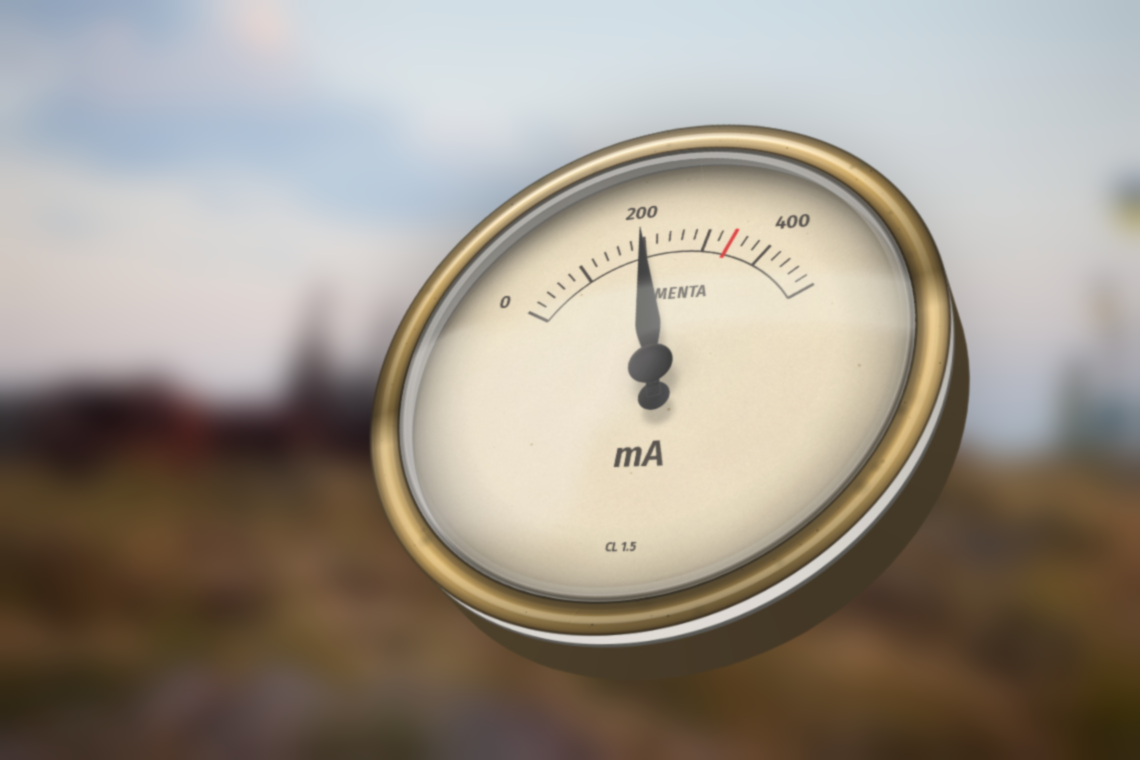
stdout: 200
